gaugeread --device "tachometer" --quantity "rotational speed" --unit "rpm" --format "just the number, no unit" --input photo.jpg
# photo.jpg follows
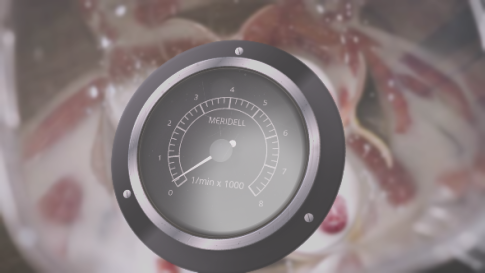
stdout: 200
